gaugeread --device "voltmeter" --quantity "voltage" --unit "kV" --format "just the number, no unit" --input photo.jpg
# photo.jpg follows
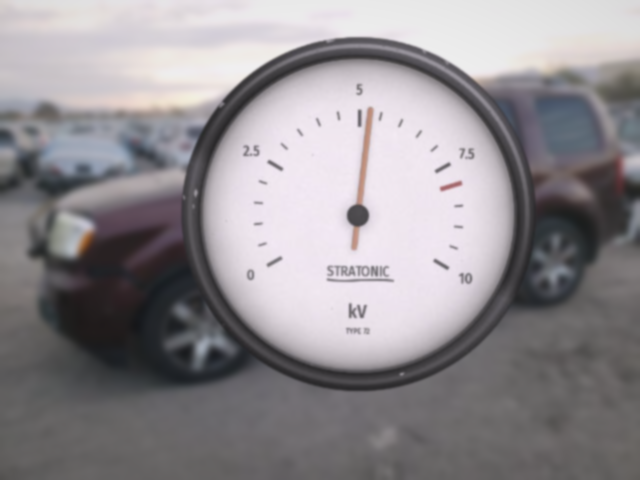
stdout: 5.25
